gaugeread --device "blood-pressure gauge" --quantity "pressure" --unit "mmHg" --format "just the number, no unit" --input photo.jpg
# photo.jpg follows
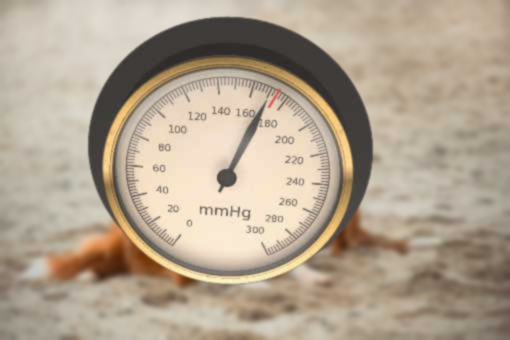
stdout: 170
